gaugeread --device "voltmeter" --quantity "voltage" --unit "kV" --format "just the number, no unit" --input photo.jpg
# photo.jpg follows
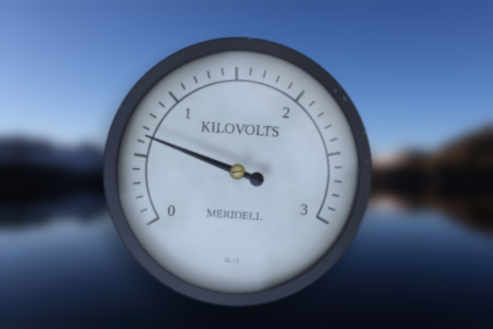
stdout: 0.65
